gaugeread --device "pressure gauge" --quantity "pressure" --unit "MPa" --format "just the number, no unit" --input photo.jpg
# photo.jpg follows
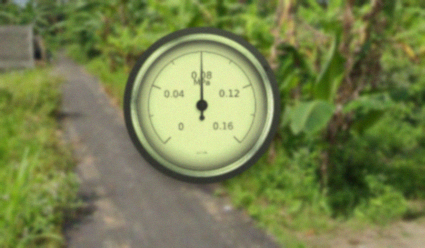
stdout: 0.08
